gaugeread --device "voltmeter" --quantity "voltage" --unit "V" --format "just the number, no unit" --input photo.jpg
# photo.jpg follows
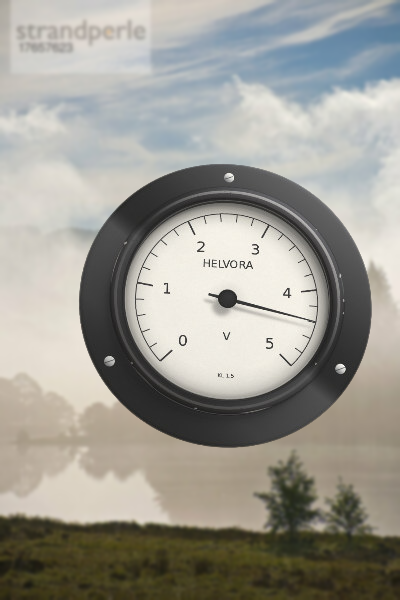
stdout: 4.4
